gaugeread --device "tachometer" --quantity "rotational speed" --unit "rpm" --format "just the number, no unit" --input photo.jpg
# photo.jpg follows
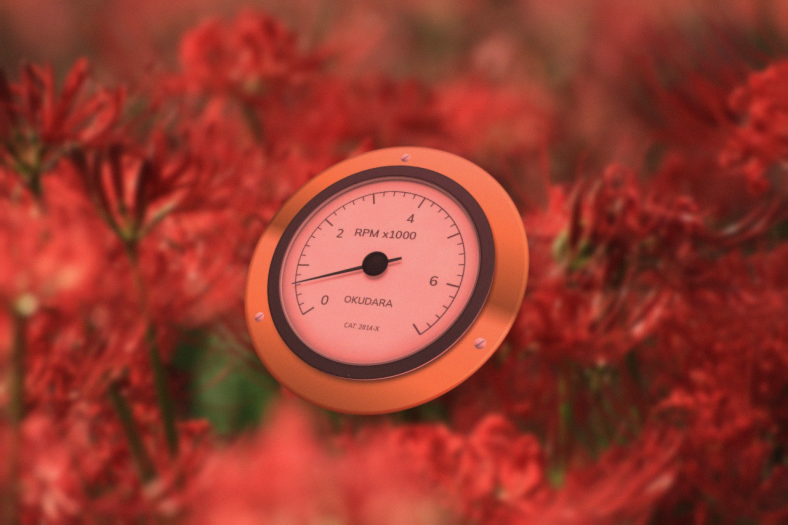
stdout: 600
